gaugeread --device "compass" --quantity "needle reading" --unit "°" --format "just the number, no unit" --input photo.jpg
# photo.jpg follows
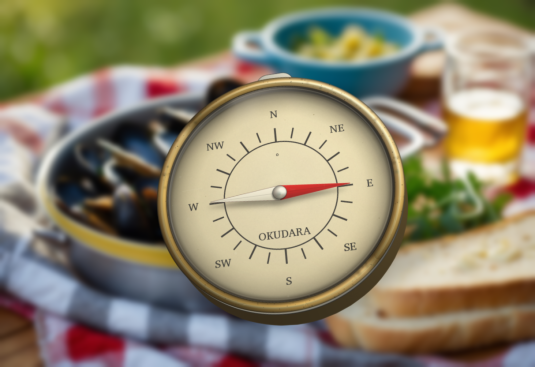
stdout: 90
